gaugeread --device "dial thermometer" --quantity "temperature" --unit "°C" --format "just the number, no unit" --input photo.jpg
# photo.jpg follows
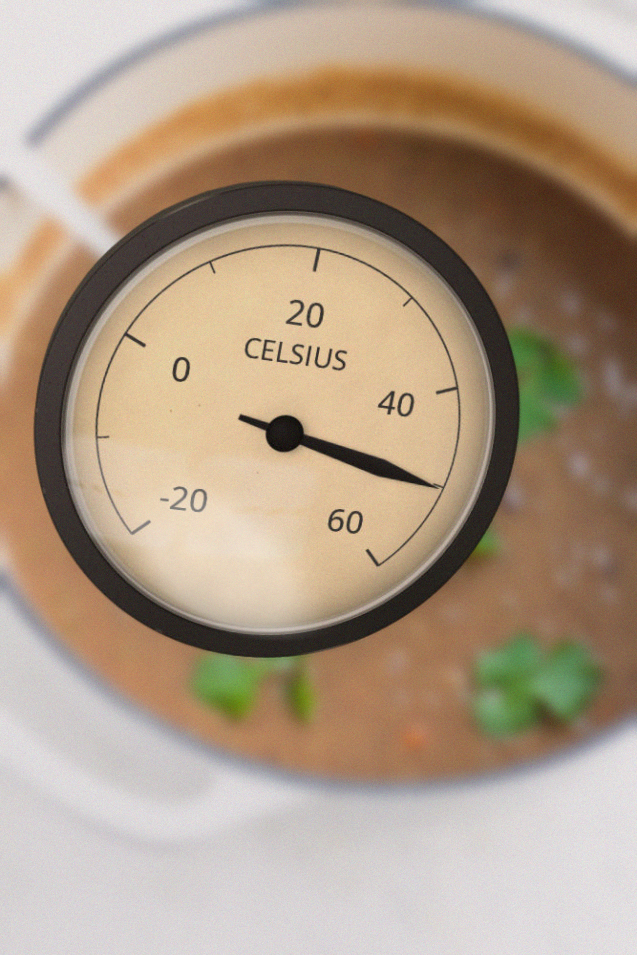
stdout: 50
